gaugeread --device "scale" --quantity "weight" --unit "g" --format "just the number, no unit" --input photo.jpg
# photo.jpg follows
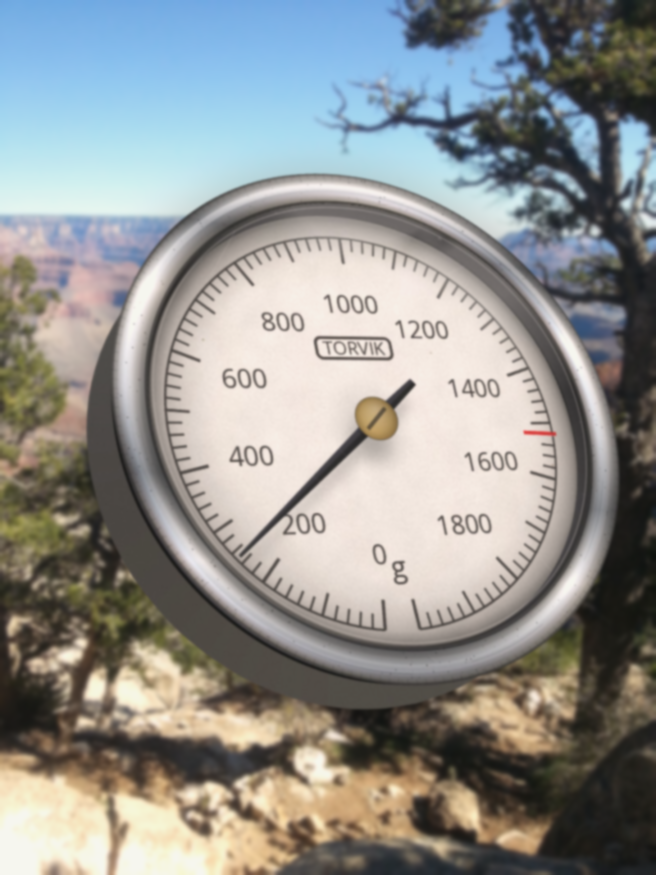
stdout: 250
